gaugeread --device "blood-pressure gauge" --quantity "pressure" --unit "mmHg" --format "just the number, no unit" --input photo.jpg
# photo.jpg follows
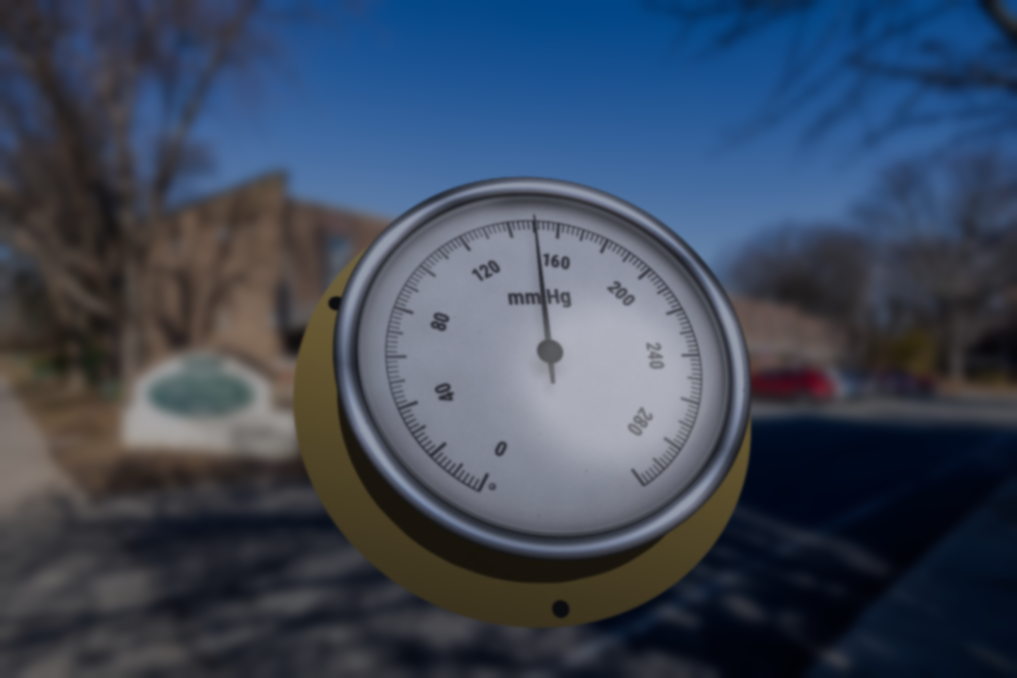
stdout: 150
